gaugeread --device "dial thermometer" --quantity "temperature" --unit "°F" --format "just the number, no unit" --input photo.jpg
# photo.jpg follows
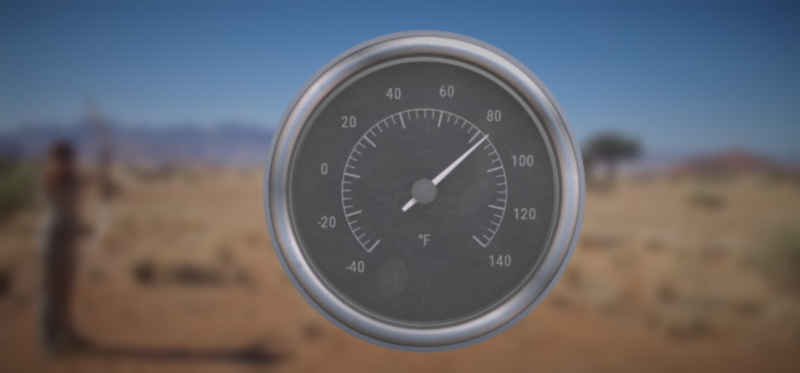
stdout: 84
